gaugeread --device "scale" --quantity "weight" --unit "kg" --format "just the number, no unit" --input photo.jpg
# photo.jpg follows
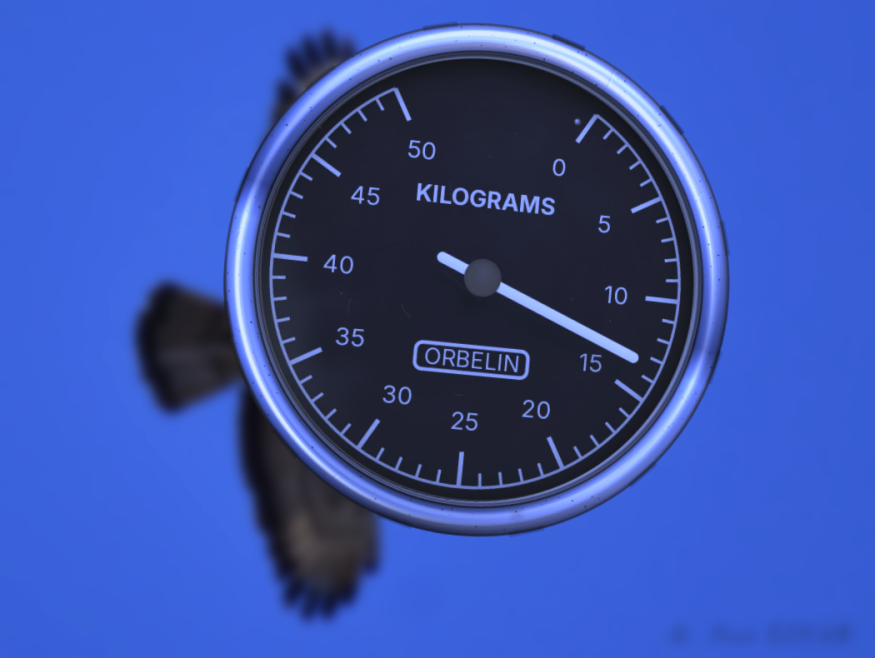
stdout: 13.5
